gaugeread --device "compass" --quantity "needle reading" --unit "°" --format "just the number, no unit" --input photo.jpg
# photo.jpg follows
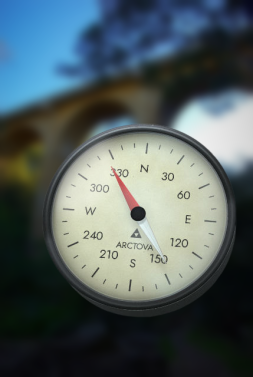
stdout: 325
